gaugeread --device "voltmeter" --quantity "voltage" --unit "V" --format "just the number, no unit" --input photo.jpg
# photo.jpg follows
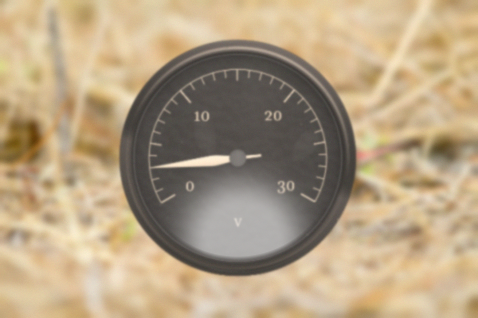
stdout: 3
